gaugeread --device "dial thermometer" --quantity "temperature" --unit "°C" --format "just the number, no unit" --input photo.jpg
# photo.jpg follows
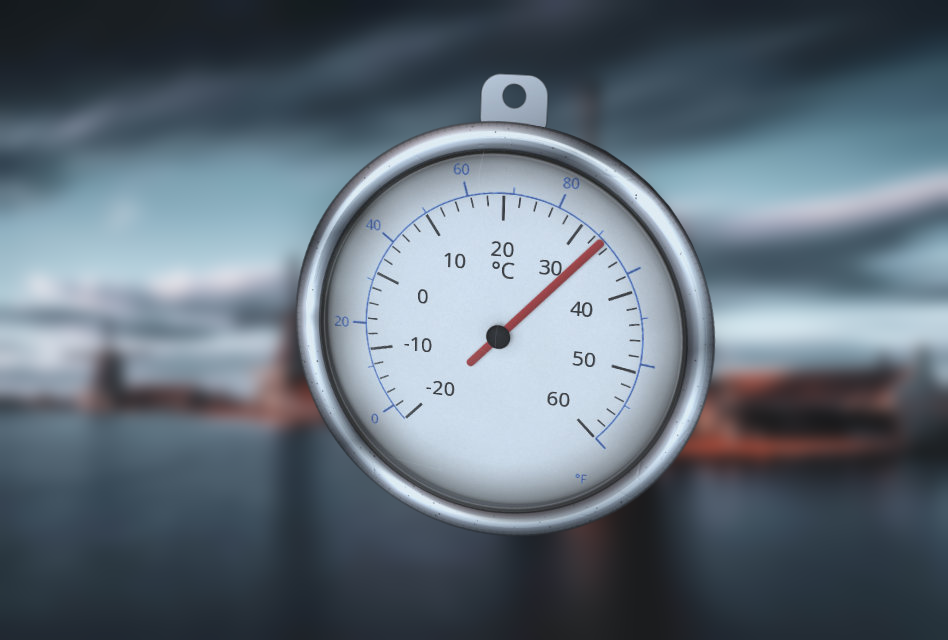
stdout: 33
